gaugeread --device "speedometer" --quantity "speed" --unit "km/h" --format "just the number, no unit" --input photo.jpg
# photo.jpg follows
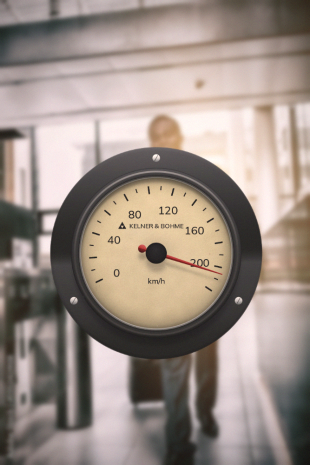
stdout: 205
